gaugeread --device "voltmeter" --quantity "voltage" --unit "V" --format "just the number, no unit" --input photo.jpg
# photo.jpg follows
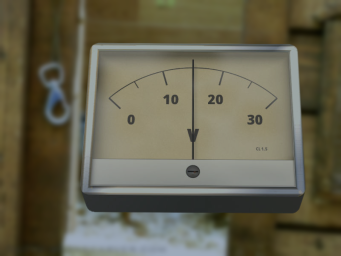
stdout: 15
